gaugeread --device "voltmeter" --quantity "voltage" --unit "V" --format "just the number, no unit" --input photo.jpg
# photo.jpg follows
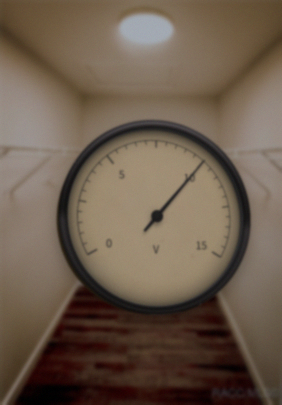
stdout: 10
